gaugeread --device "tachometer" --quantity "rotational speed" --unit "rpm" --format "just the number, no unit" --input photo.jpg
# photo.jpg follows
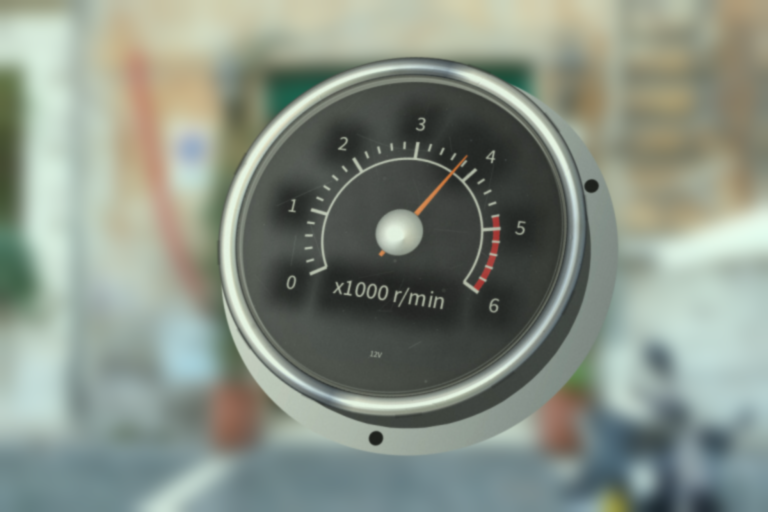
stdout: 3800
